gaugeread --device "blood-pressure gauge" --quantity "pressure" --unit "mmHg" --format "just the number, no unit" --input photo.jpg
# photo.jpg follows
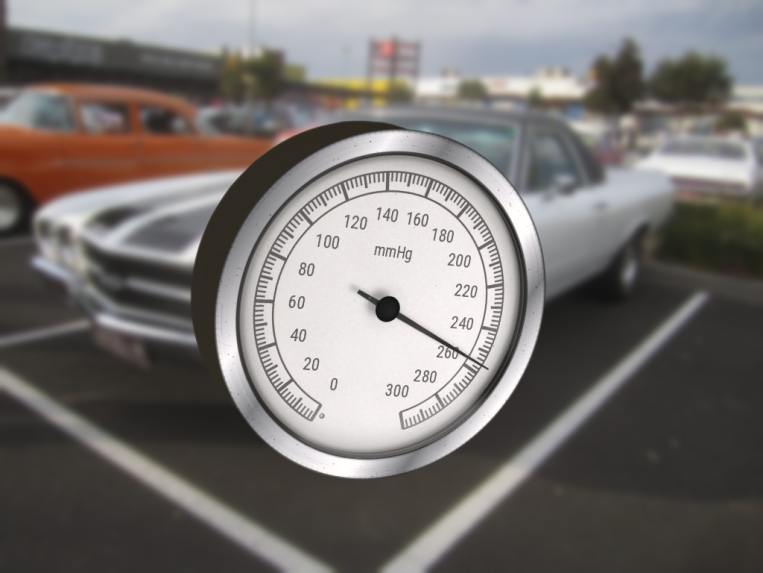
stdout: 256
